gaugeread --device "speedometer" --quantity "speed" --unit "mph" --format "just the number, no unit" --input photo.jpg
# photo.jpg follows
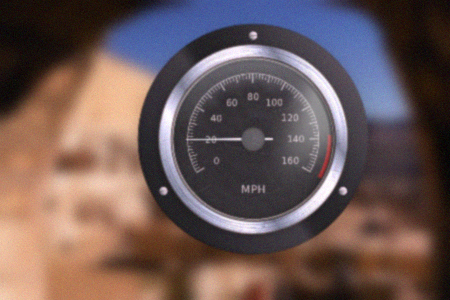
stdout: 20
